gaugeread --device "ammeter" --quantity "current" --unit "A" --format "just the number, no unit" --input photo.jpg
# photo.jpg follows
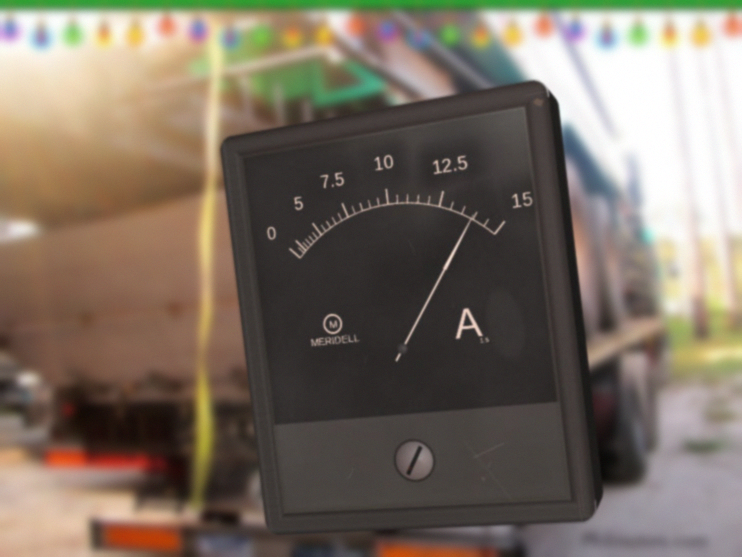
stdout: 14
